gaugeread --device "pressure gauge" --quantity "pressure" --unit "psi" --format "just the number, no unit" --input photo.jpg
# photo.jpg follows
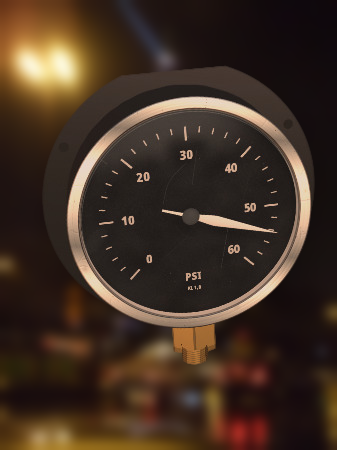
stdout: 54
